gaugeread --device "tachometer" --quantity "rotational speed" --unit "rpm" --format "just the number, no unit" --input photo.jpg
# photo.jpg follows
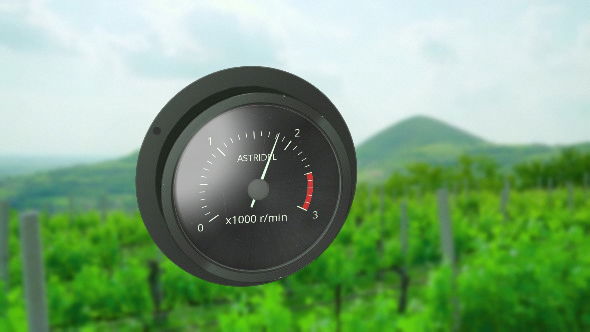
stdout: 1800
